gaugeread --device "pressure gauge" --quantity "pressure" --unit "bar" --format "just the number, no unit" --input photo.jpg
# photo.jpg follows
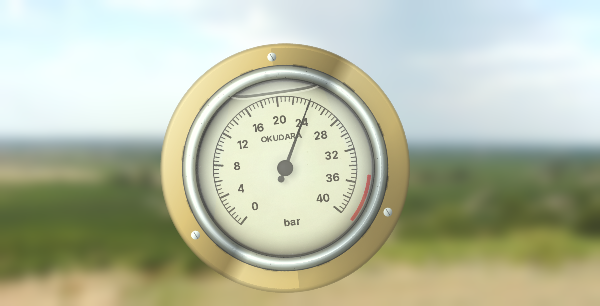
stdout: 24
